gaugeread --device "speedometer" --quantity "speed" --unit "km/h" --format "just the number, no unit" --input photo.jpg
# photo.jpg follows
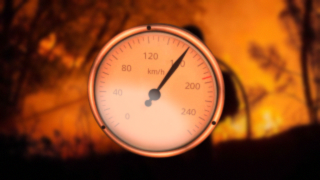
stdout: 160
